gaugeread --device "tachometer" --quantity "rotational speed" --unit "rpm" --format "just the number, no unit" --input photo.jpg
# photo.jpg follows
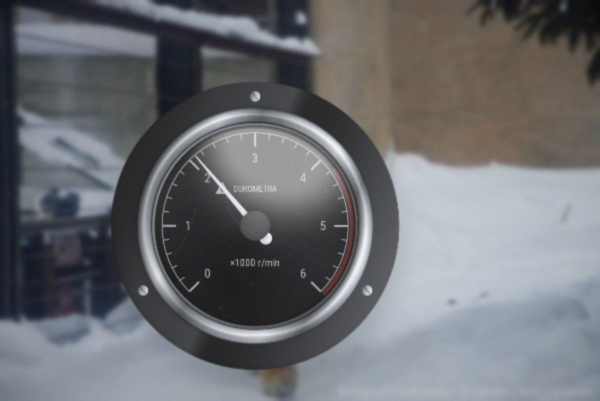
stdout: 2100
